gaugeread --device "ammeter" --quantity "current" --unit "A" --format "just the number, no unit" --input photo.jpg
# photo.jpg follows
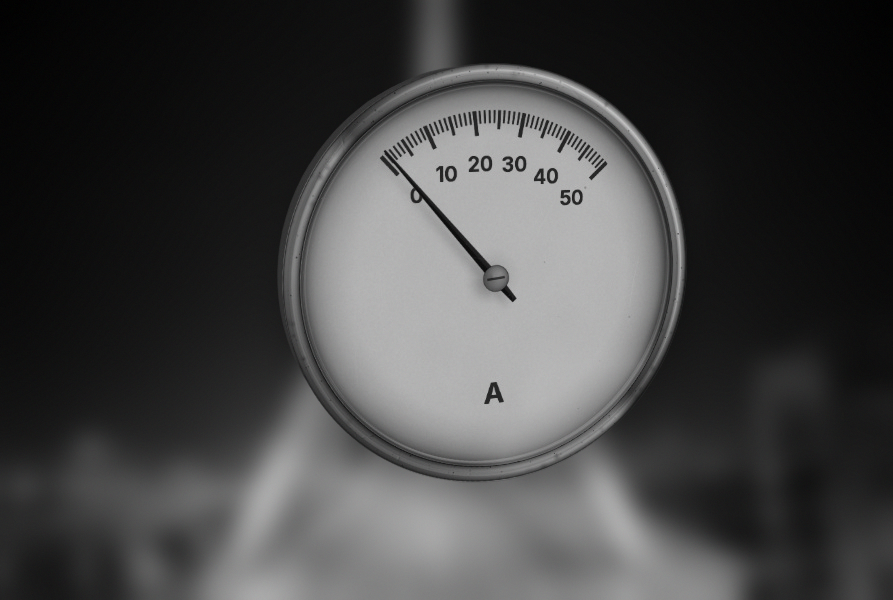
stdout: 1
